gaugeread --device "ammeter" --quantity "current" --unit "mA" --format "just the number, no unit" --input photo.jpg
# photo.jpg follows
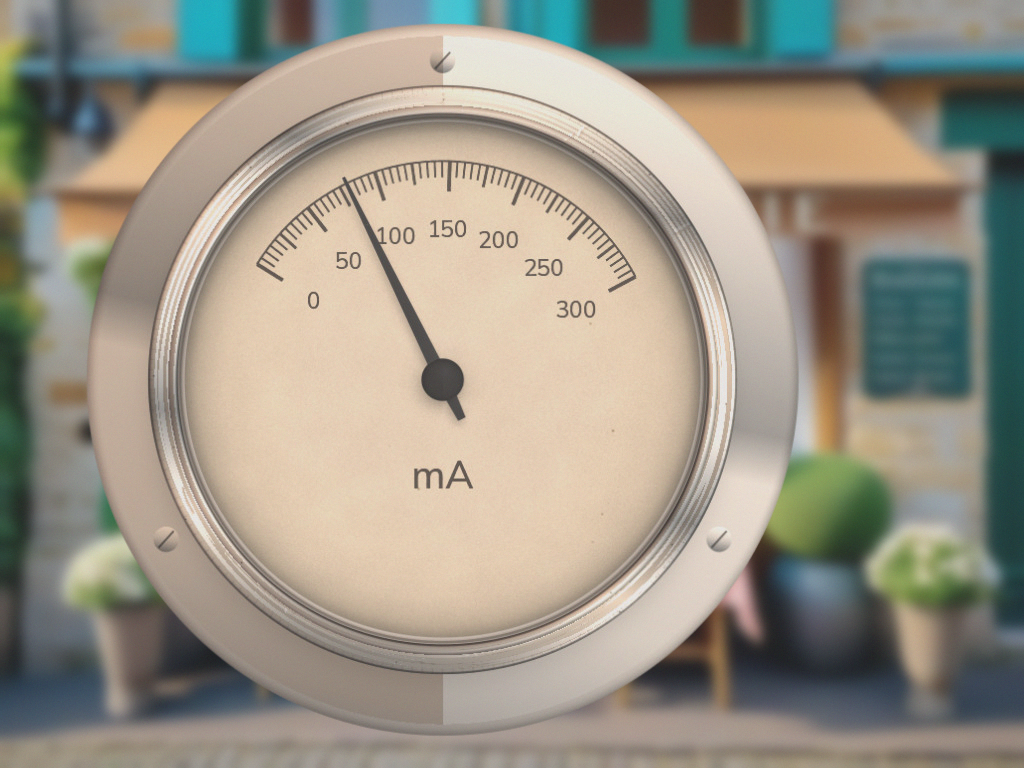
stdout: 80
